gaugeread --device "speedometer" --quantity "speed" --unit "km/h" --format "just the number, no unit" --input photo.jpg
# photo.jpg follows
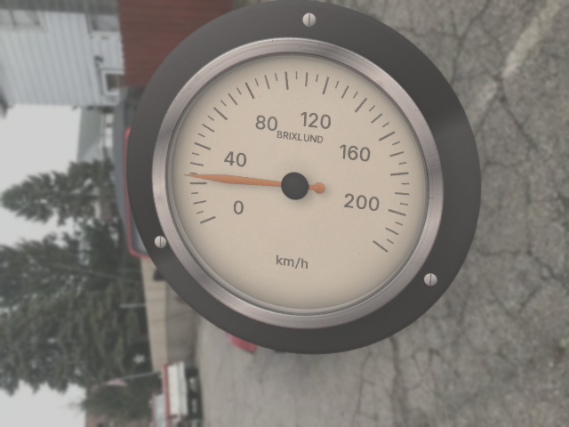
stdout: 25
